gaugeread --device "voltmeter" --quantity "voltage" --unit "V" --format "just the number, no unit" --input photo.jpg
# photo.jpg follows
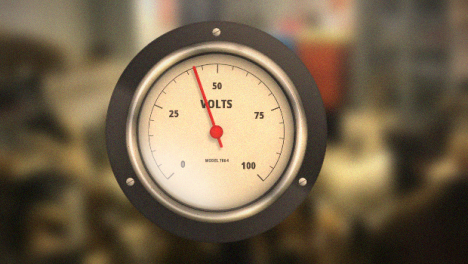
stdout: 42.5
